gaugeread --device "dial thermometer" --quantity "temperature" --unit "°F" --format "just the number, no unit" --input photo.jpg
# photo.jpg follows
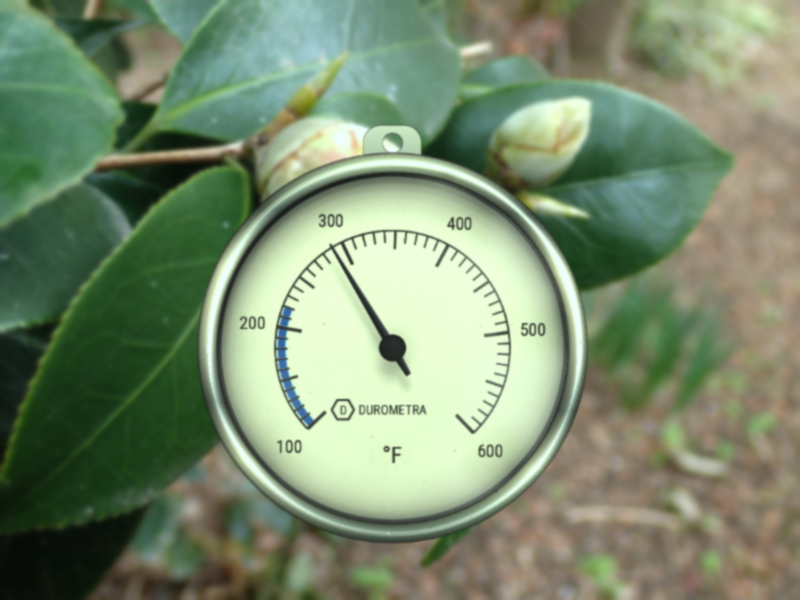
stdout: 290
